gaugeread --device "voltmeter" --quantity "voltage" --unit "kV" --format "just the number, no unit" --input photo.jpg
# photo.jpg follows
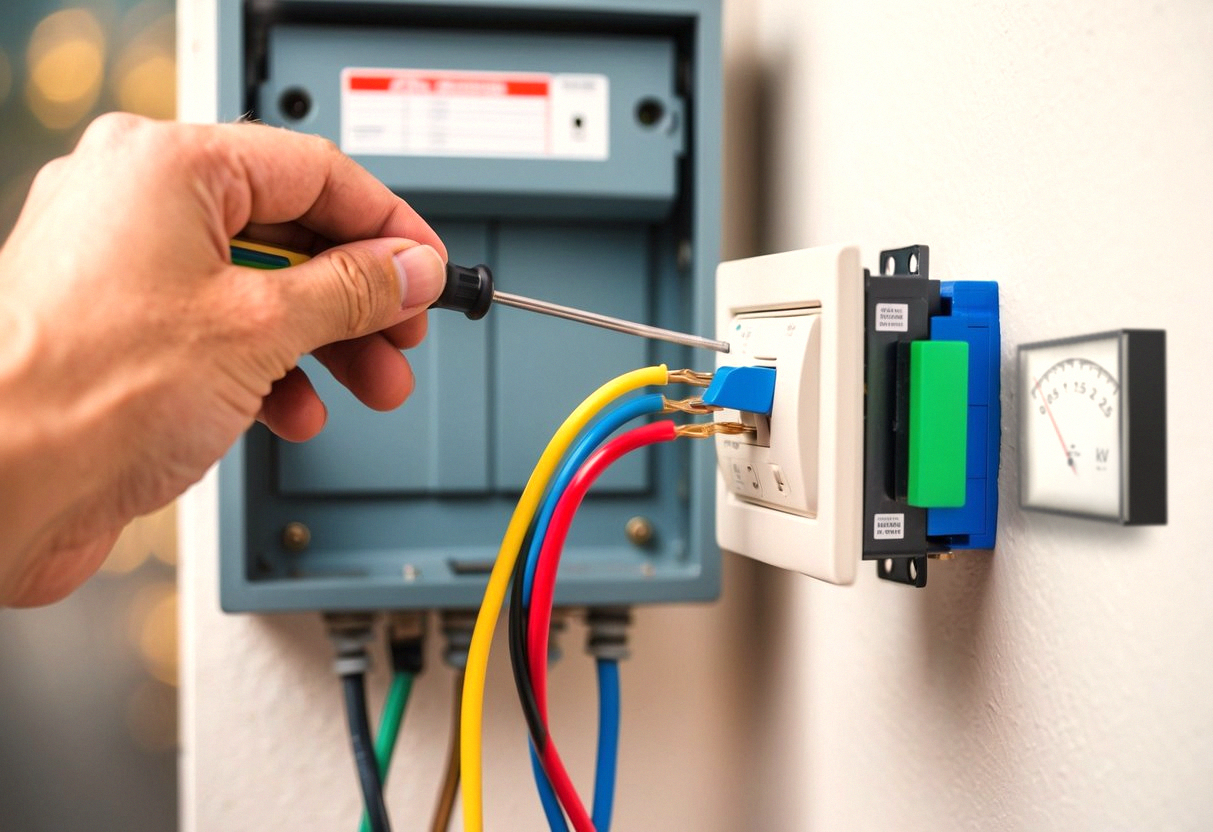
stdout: 0.25
